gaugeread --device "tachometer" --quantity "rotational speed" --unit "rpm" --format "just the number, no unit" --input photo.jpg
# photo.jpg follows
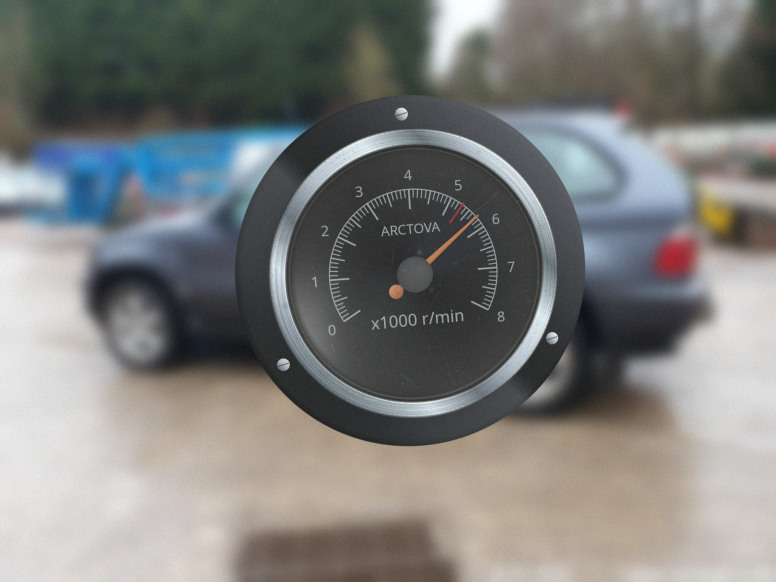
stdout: 5700
